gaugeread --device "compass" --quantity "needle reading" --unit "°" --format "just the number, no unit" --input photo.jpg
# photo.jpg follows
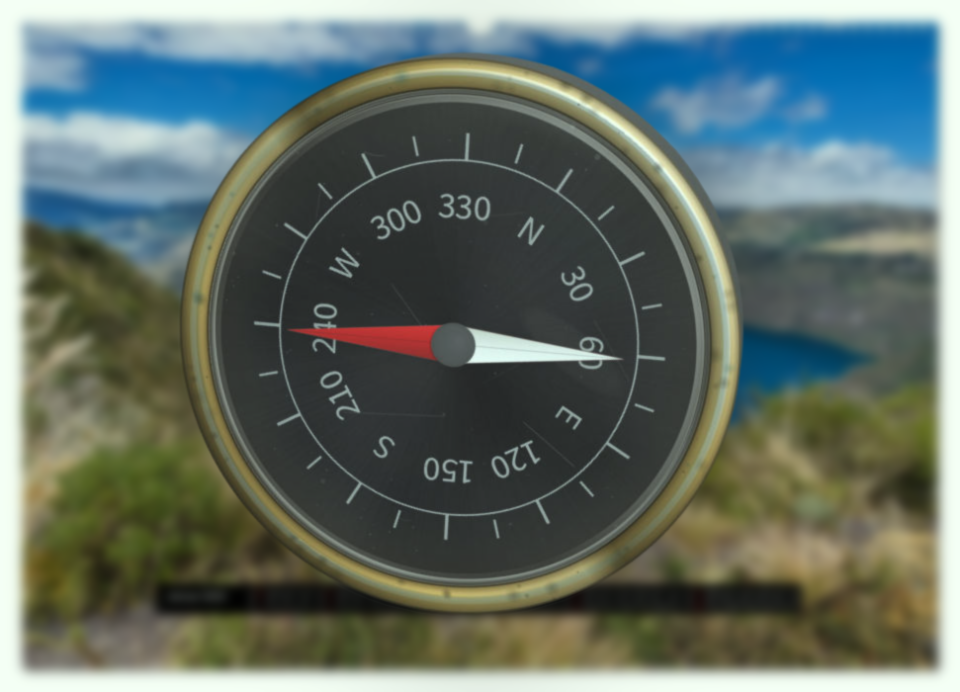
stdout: 240
